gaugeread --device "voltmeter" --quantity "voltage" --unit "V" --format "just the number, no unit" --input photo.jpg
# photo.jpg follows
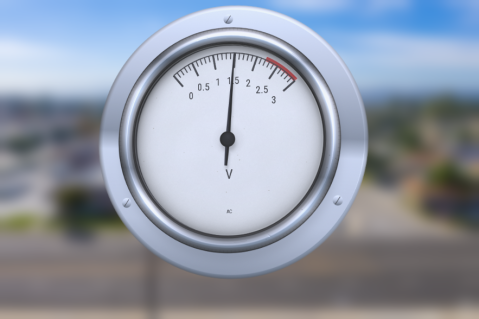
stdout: 1.5
